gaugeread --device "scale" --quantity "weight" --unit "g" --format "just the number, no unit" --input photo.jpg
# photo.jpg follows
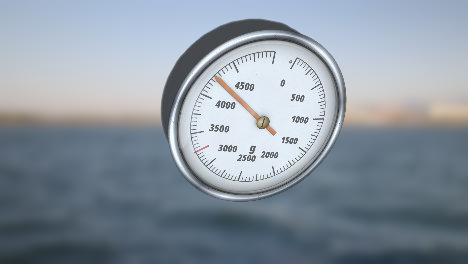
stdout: 4250
